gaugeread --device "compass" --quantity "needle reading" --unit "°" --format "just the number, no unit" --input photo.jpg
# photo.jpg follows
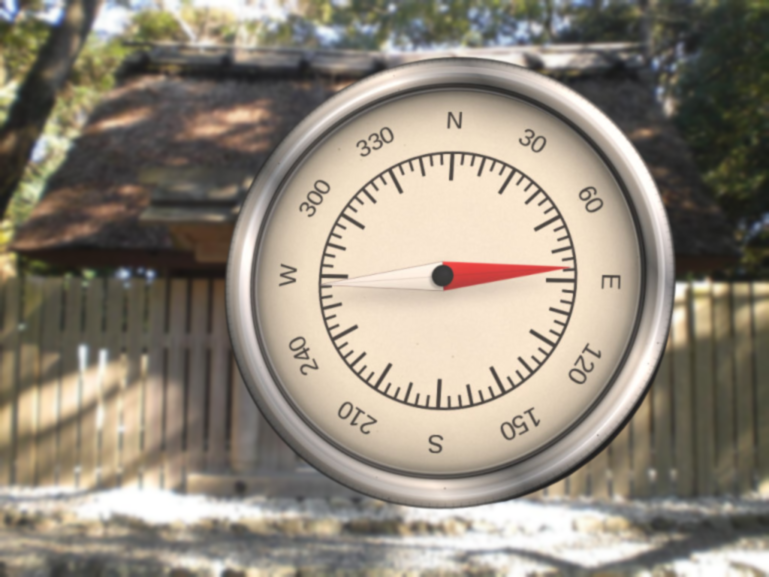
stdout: 85
